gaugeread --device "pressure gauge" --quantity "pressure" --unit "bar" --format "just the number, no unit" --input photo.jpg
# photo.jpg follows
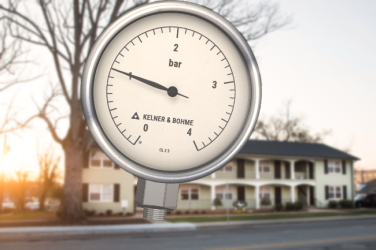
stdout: 1
